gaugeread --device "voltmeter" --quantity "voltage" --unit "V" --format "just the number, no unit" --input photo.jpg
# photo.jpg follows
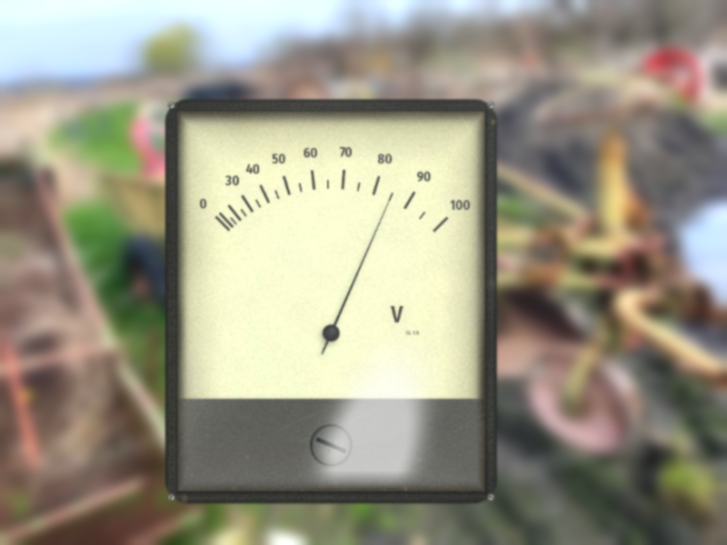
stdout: 85
